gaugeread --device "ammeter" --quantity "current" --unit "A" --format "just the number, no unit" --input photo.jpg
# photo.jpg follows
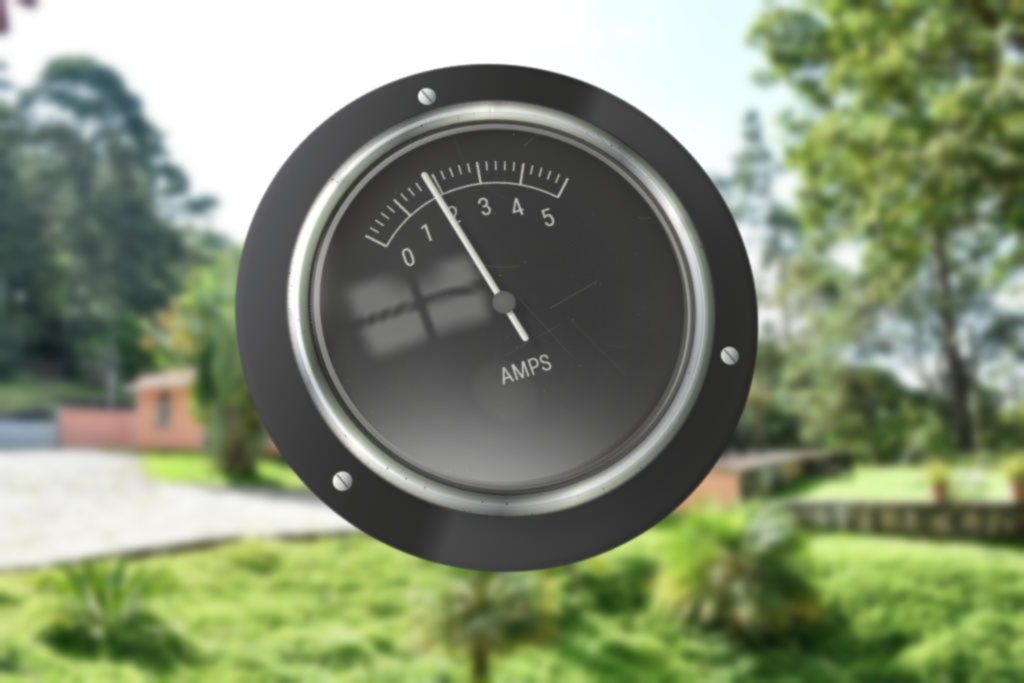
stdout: 1.8
